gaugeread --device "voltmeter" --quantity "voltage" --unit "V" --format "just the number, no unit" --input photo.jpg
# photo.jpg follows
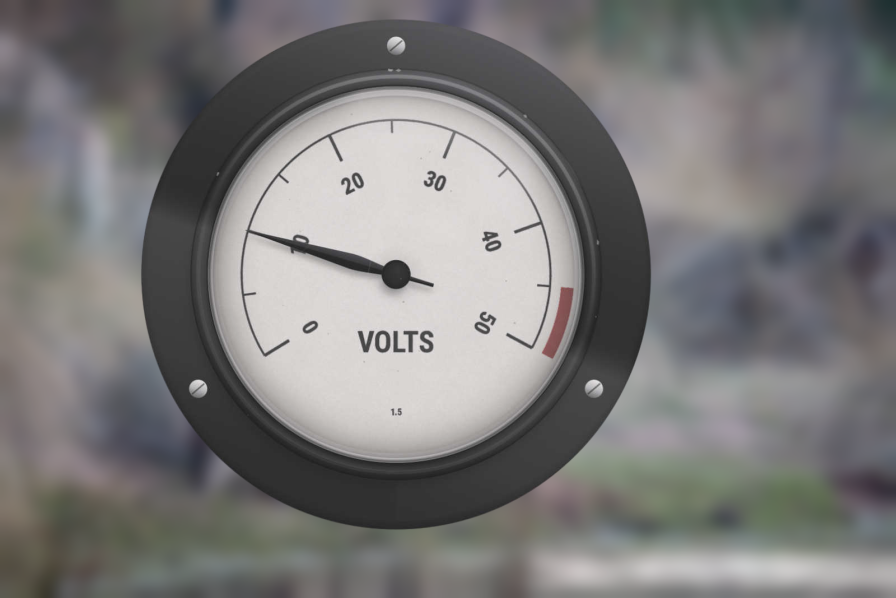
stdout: 10
